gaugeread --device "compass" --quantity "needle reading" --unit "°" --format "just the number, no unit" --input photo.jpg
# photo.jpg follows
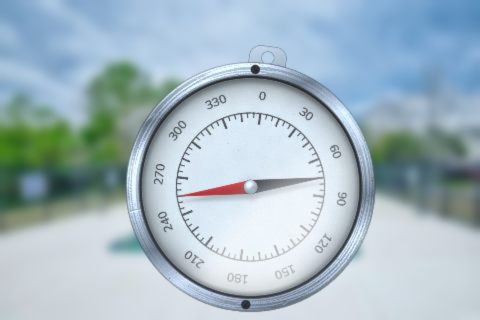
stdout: 255
